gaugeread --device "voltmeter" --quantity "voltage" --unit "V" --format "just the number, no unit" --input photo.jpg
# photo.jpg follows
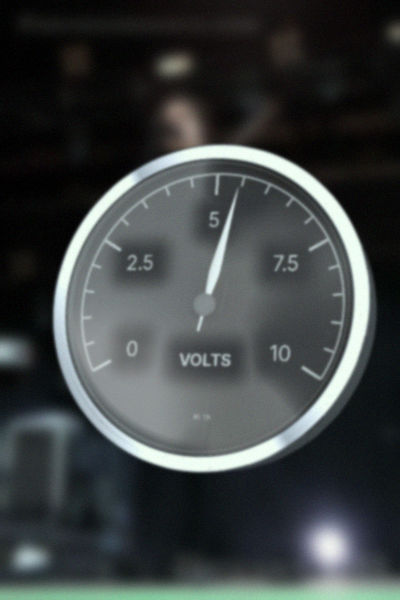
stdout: 5.5
